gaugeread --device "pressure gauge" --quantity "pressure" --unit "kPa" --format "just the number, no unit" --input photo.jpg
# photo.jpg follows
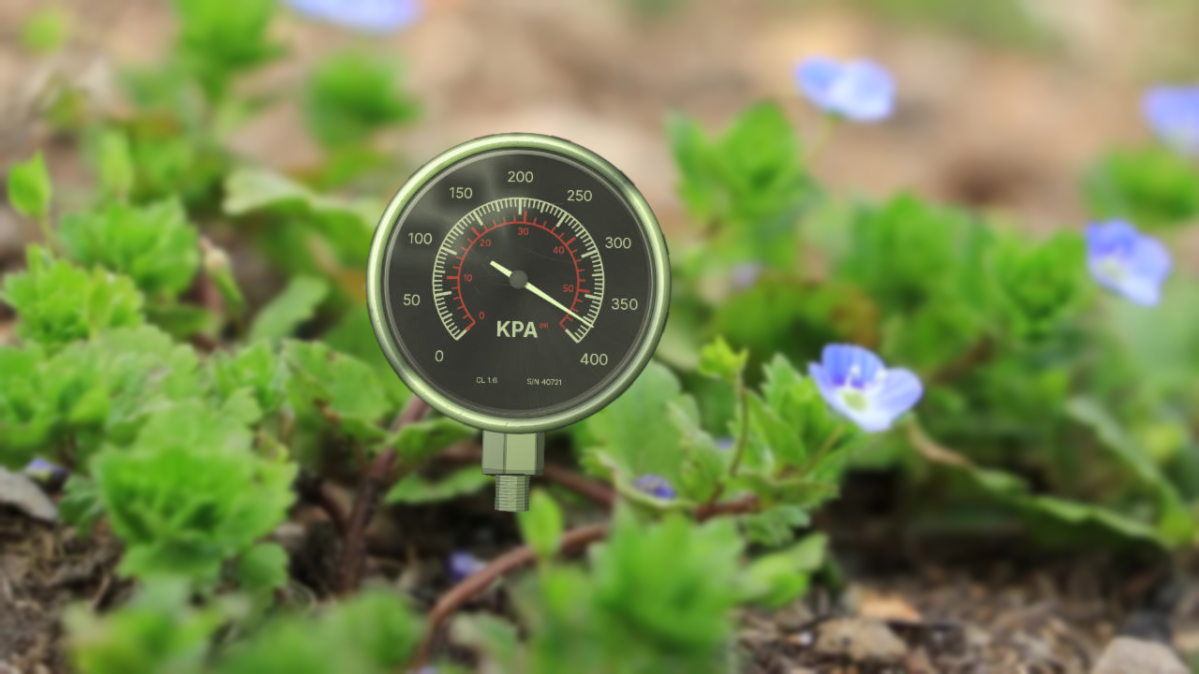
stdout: 380
